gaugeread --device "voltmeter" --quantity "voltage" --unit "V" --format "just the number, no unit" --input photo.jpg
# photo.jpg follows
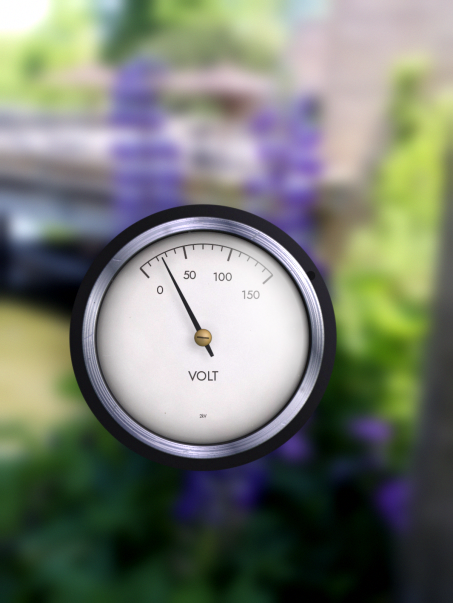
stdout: 25
